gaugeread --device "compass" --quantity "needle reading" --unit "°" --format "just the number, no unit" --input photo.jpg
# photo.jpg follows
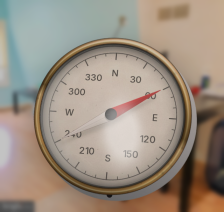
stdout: 60
